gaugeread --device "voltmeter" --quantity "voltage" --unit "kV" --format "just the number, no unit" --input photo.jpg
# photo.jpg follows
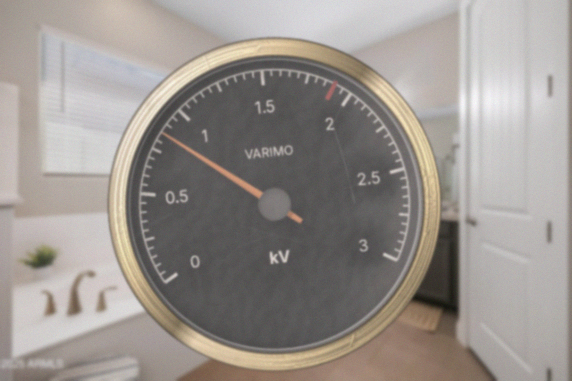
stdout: 0.85
